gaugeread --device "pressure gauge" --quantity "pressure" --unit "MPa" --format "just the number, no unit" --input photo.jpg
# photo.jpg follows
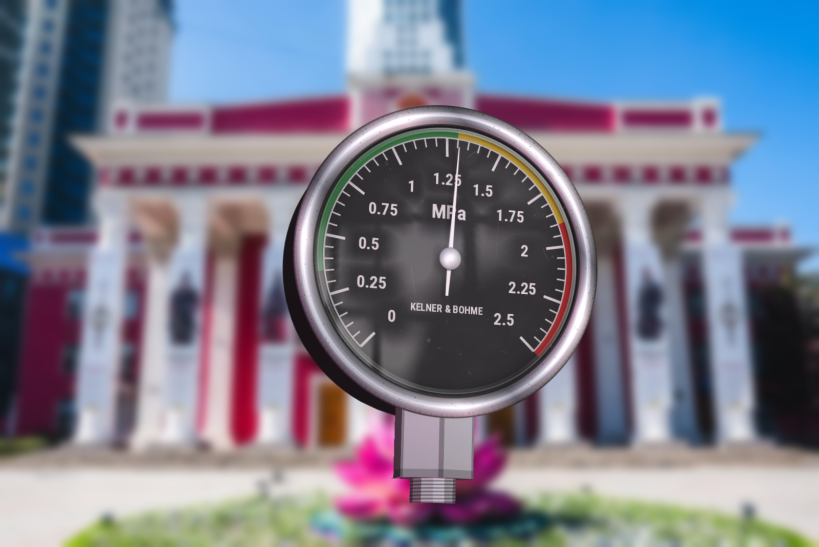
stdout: 1.3
